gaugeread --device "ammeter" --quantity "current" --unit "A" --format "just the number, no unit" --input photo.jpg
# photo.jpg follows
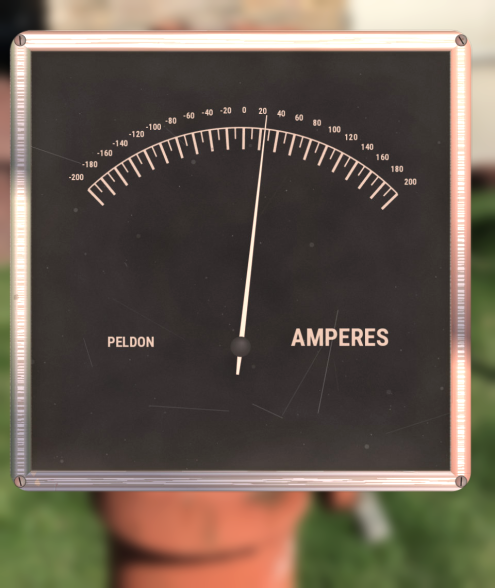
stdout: 25
